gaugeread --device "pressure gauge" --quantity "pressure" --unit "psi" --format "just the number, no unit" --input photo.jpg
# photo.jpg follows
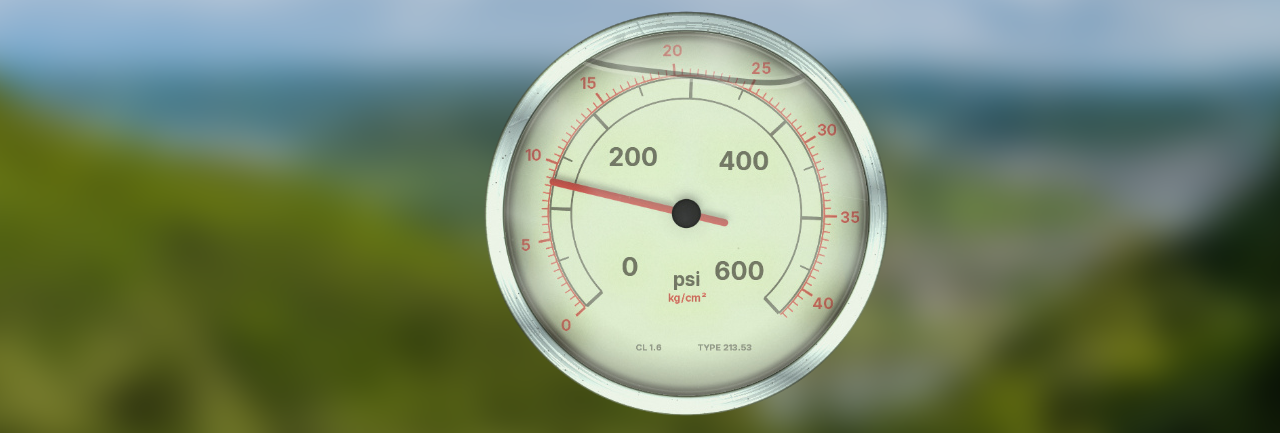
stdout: 125
